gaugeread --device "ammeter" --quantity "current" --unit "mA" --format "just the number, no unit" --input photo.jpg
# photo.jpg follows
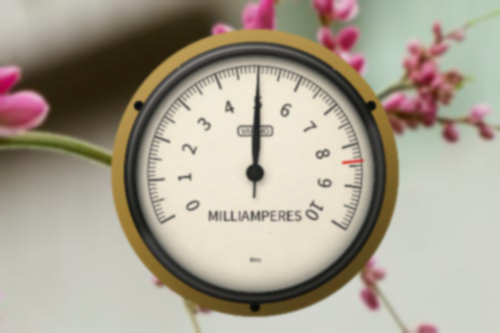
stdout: 5
